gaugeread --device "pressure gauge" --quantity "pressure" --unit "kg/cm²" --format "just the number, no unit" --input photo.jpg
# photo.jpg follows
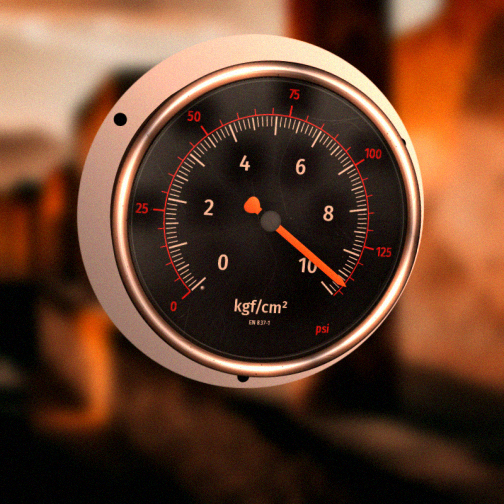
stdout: 9.7
